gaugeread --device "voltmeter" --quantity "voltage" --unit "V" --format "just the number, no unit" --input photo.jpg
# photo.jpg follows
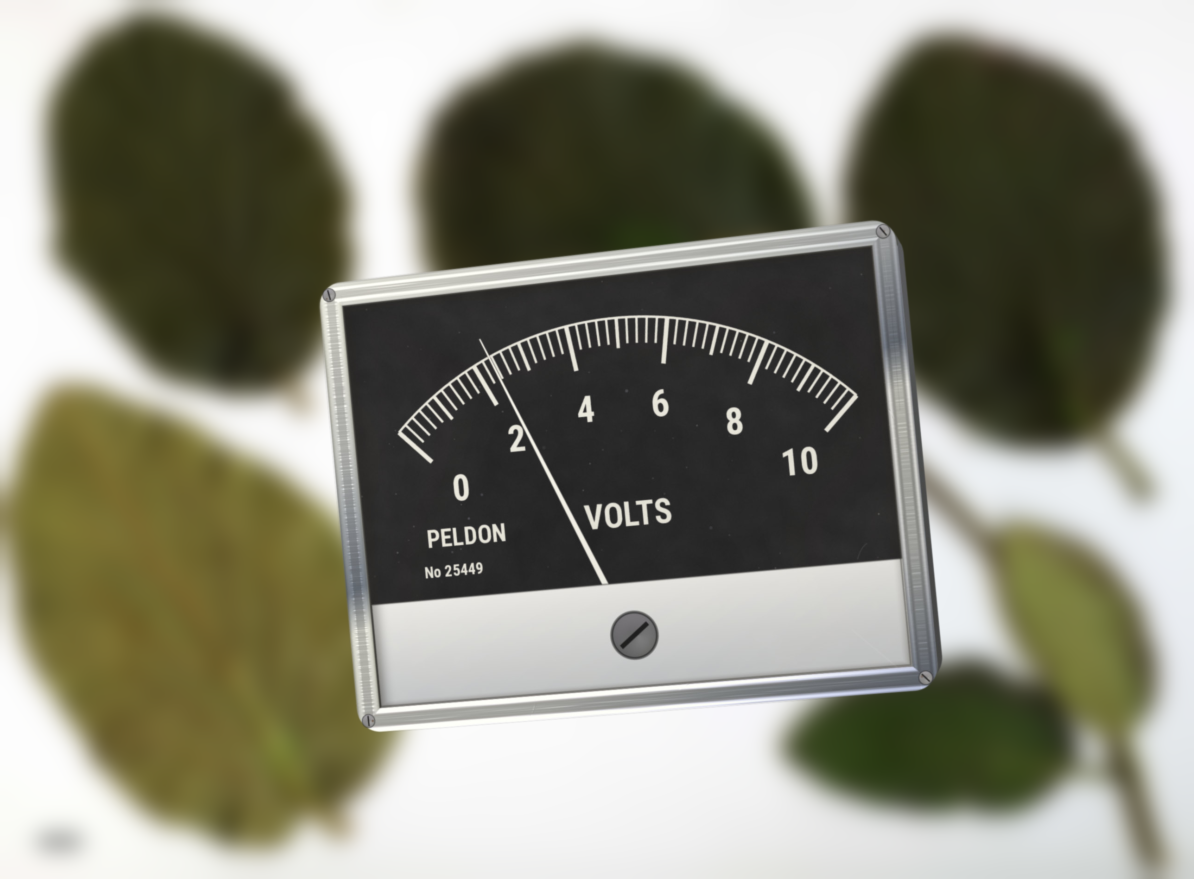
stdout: 2.4
